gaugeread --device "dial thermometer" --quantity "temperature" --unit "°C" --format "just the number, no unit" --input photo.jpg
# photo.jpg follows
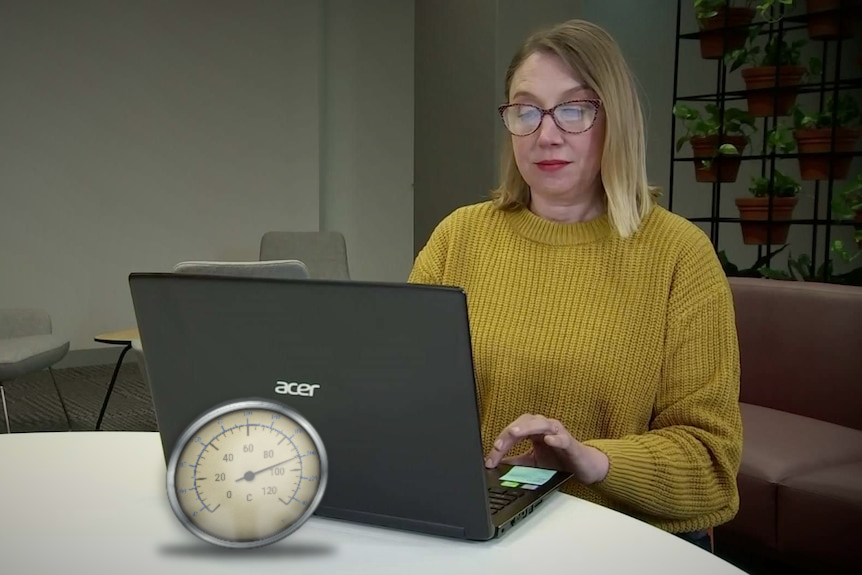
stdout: 92
